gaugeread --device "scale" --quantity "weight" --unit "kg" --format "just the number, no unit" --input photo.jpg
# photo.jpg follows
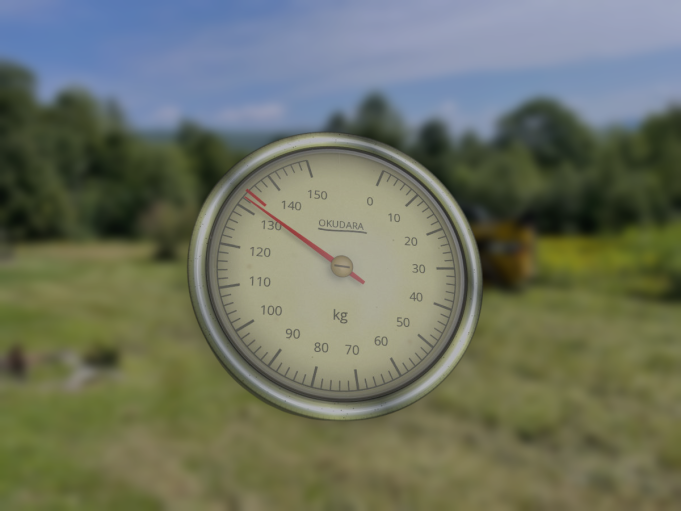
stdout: 132
